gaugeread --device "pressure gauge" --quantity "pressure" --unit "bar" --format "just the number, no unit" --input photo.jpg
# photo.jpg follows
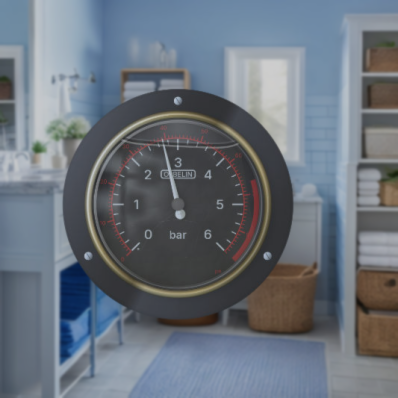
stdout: 2.7
